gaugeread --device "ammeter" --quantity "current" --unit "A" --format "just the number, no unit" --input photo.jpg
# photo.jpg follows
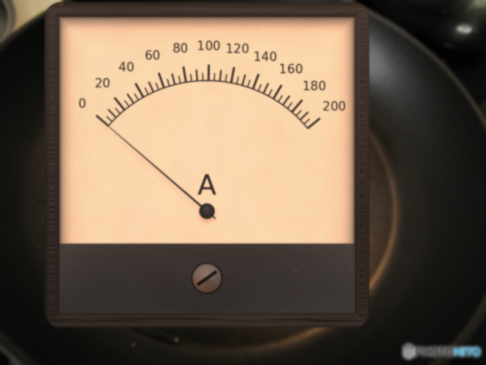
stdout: 0
